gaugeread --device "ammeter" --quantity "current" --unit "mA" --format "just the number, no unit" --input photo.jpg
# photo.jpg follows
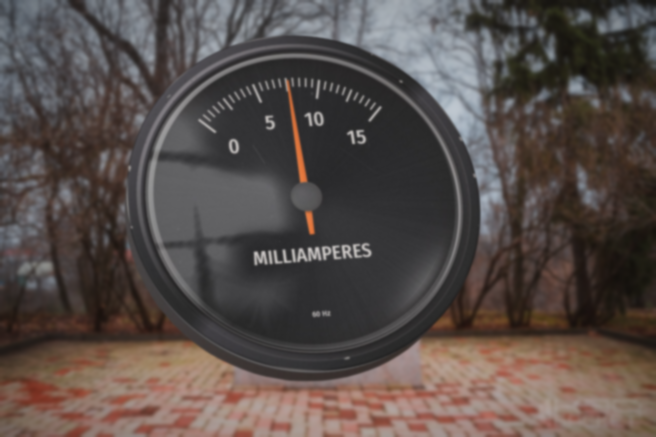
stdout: 7.5
